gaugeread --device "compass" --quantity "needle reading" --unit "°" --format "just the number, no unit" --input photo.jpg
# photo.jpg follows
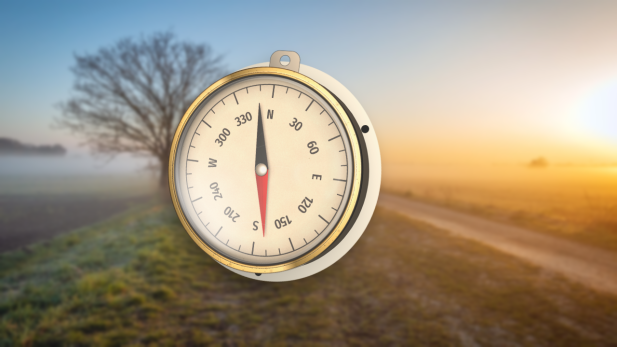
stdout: 170
